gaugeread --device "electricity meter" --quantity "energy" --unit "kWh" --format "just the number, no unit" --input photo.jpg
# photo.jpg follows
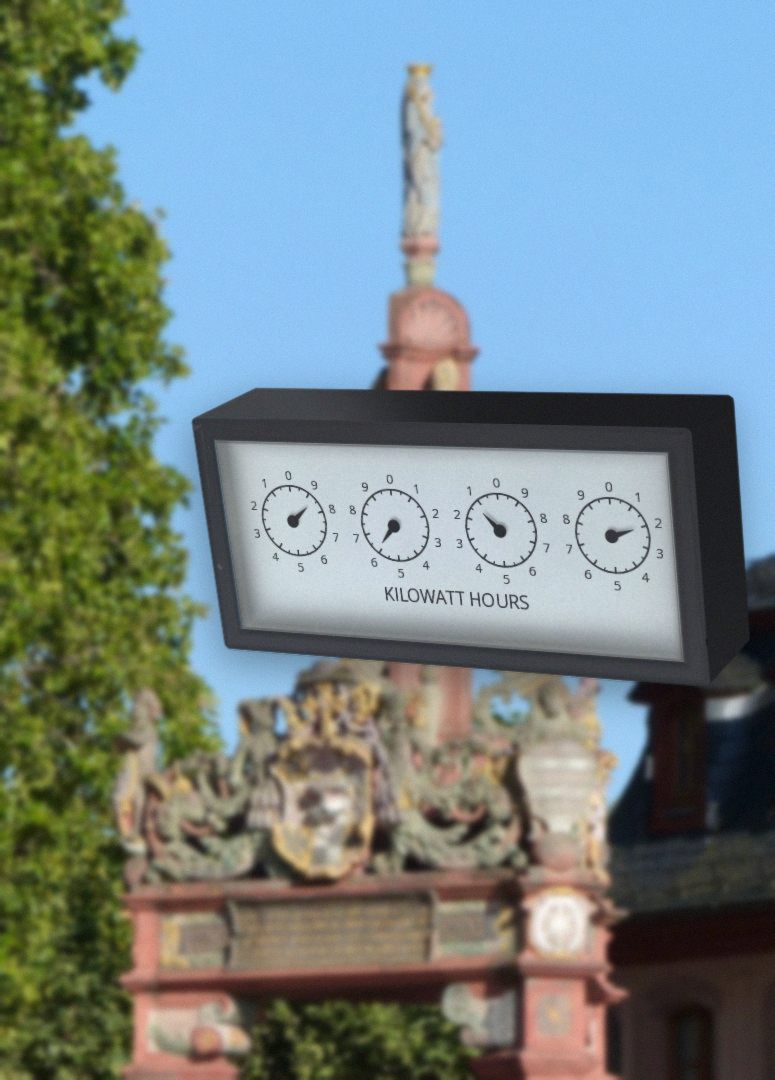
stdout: 8612
